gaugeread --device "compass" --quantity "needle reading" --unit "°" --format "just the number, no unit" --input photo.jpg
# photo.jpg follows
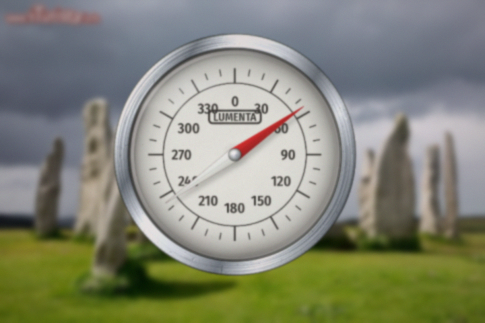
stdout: 55
